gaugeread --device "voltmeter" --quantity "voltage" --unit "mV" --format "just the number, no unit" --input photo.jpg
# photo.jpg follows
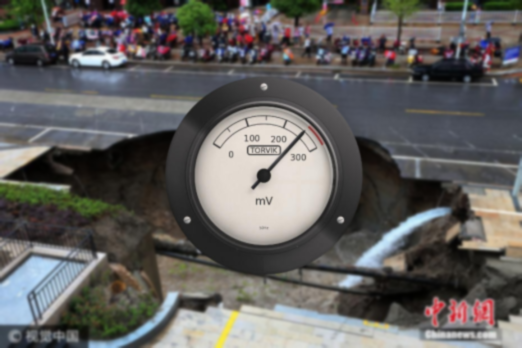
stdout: 250
